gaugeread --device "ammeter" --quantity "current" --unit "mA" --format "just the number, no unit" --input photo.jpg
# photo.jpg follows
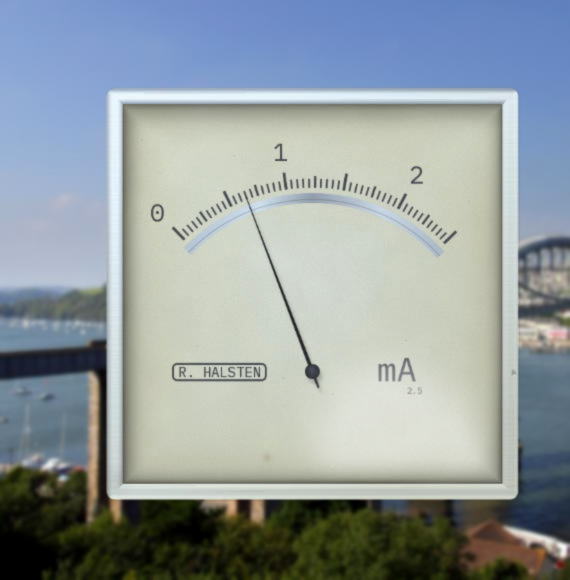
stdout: 0.65
